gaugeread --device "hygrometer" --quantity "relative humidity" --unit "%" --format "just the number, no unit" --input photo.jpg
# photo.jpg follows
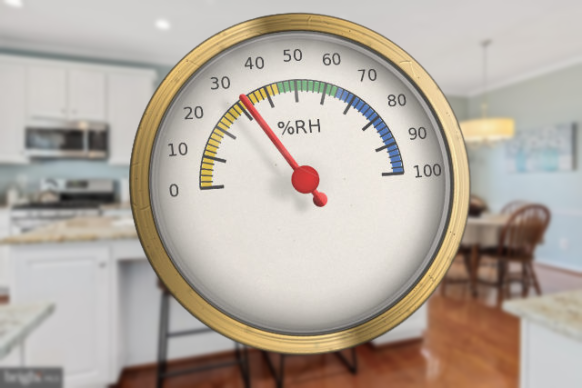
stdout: 32
